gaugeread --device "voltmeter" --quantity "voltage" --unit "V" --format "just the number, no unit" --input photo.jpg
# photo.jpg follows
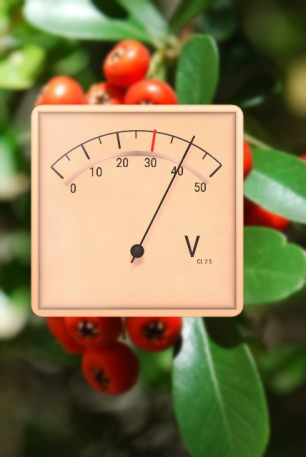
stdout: 40
